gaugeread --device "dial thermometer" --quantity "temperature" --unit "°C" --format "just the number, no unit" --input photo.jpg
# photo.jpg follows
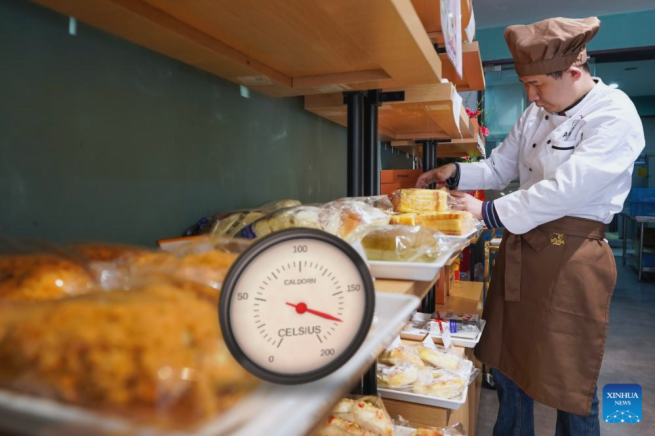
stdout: 175
